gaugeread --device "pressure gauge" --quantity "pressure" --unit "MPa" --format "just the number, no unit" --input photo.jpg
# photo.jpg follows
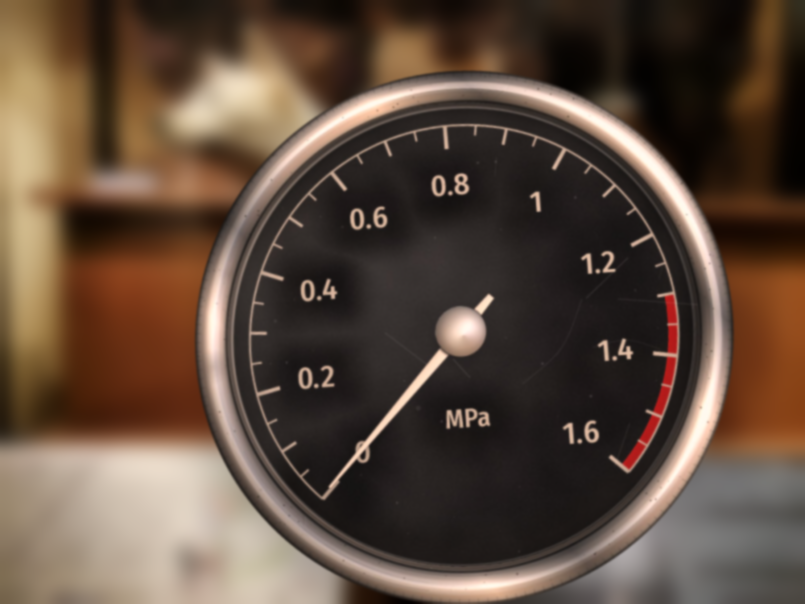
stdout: 0
